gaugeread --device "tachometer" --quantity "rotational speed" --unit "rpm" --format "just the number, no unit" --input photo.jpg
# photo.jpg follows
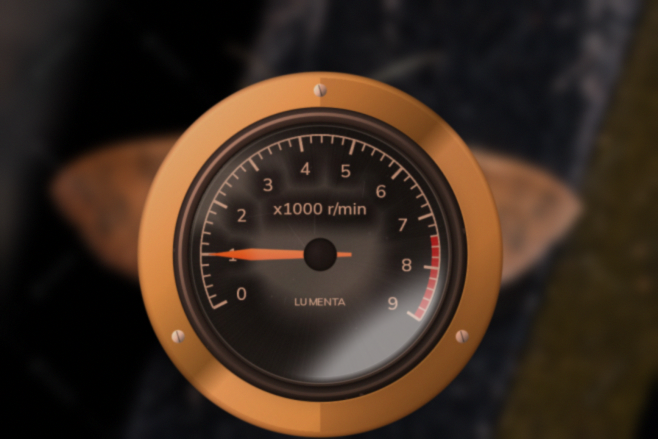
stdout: 1000
